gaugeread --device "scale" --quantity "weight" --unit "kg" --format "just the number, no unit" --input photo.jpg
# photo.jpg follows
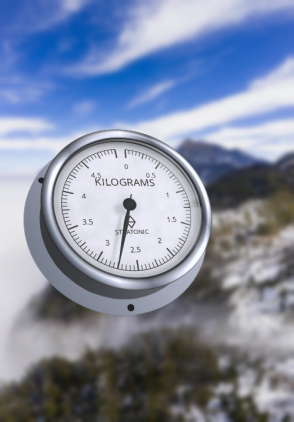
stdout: 2.75
